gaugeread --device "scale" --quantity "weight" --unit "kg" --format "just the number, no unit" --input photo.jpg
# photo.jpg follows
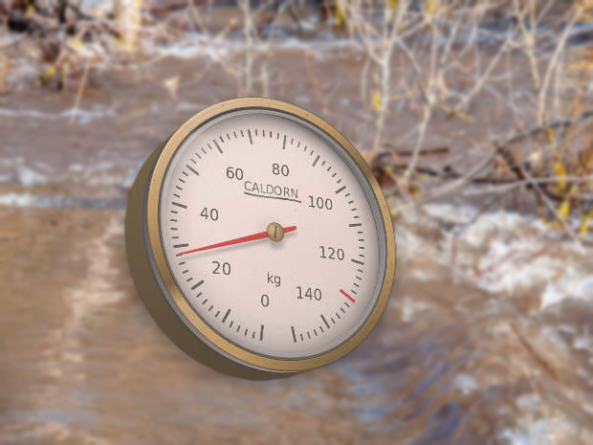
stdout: 28
